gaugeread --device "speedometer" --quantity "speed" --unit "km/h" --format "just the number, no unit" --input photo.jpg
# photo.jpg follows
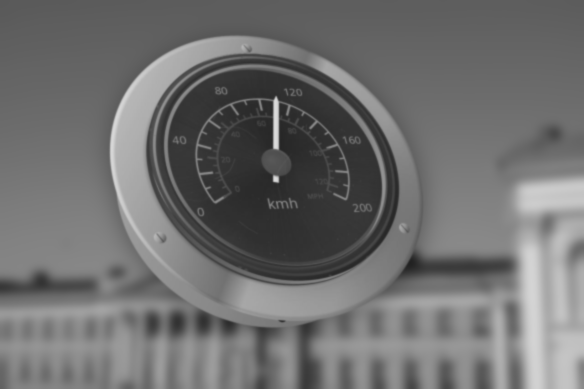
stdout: 110
